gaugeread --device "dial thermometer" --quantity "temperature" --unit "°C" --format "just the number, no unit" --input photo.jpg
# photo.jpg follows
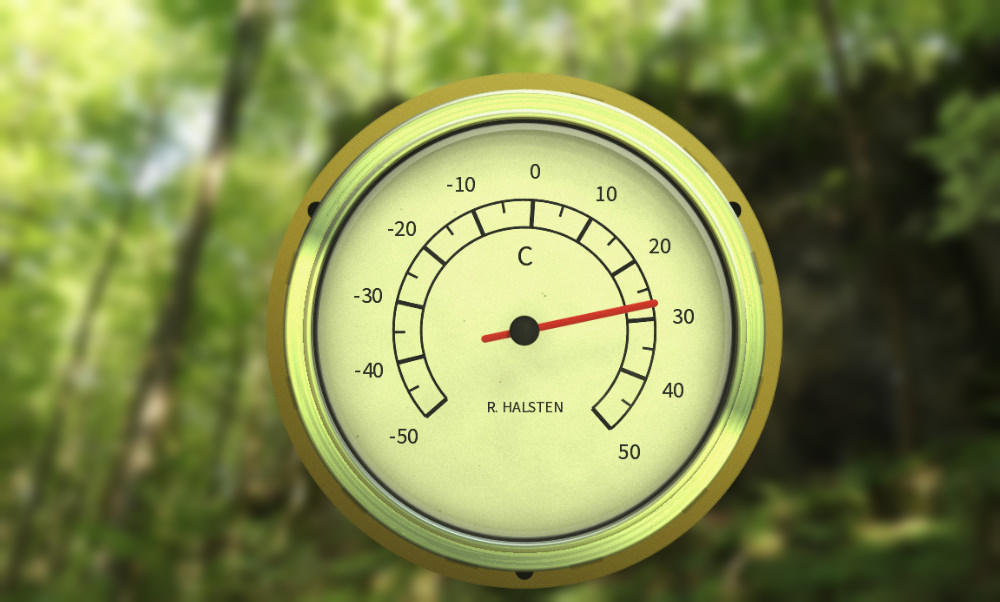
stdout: 27.5
